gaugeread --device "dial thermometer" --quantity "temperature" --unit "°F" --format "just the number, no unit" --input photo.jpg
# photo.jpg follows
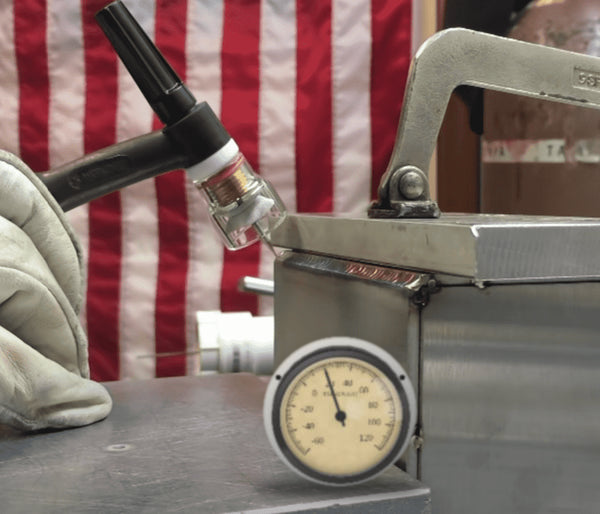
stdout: 20
